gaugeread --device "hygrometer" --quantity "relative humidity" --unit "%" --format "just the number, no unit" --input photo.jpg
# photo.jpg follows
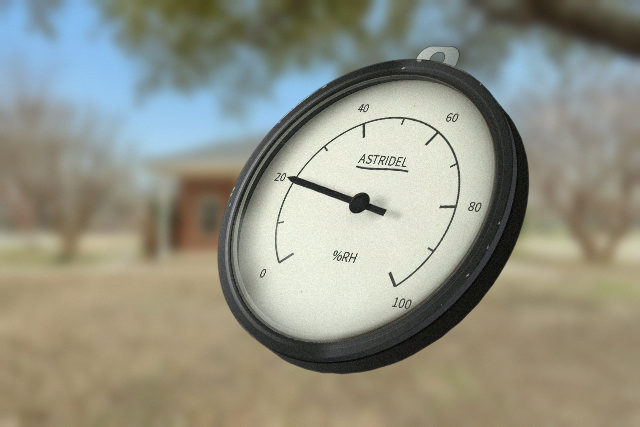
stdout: 20
